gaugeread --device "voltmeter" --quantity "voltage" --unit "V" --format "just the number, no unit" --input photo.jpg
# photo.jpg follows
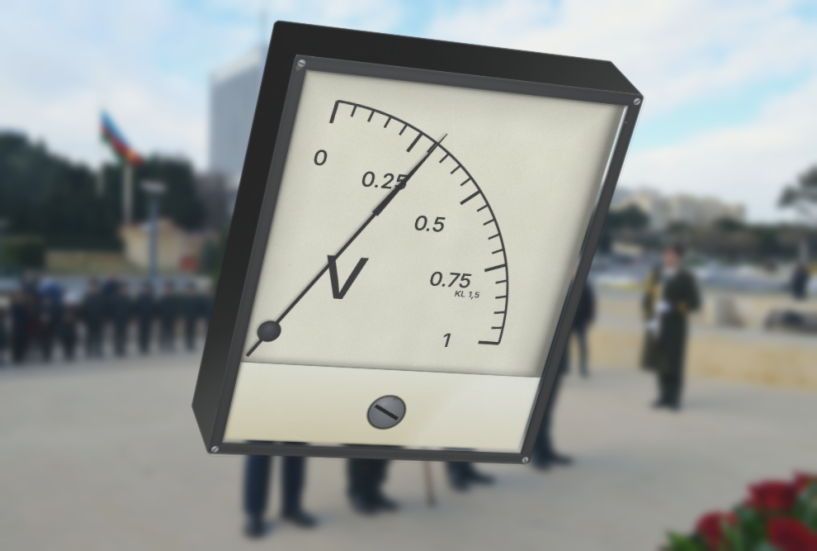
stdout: 0.3
